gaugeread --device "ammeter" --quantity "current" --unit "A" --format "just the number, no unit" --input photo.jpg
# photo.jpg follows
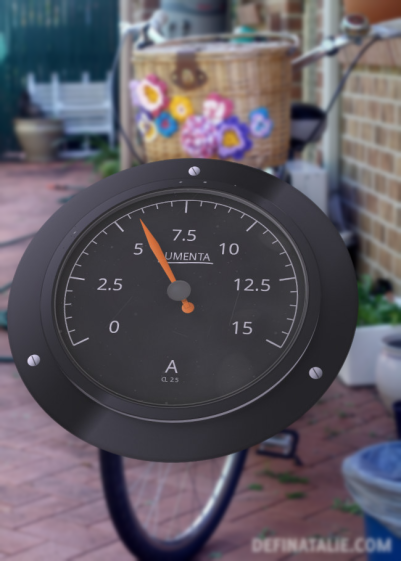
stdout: 5.75
